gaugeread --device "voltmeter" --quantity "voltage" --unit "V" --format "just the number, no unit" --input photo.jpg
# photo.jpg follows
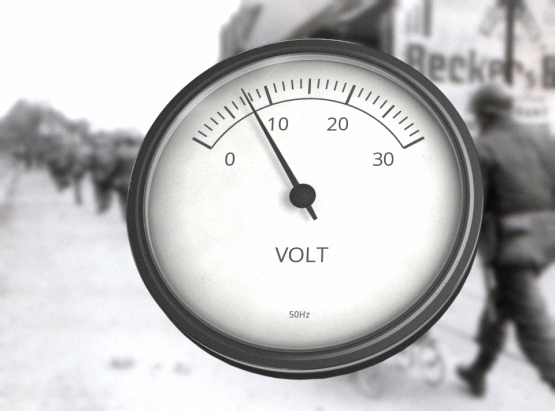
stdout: 7.5
